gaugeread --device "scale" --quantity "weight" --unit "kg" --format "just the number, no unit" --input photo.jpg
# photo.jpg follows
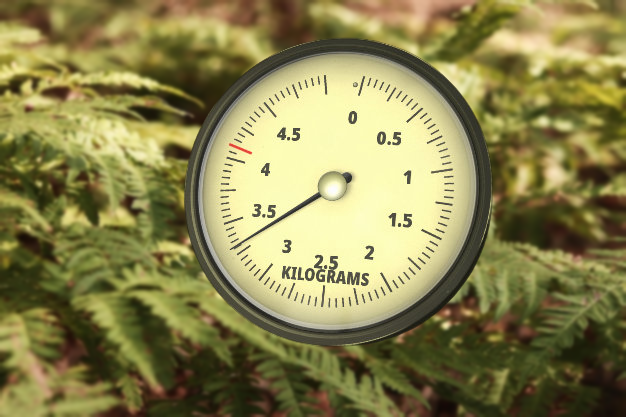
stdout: 3.3
